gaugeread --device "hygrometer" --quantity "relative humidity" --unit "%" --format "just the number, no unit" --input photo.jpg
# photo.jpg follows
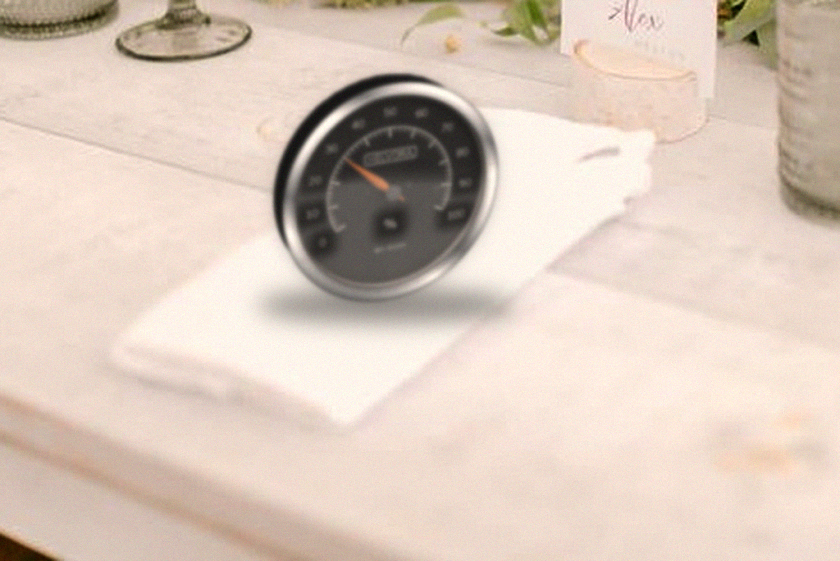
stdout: 30
